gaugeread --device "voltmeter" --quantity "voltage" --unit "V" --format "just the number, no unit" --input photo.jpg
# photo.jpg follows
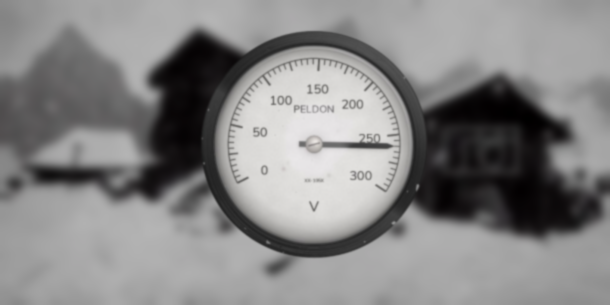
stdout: 260
